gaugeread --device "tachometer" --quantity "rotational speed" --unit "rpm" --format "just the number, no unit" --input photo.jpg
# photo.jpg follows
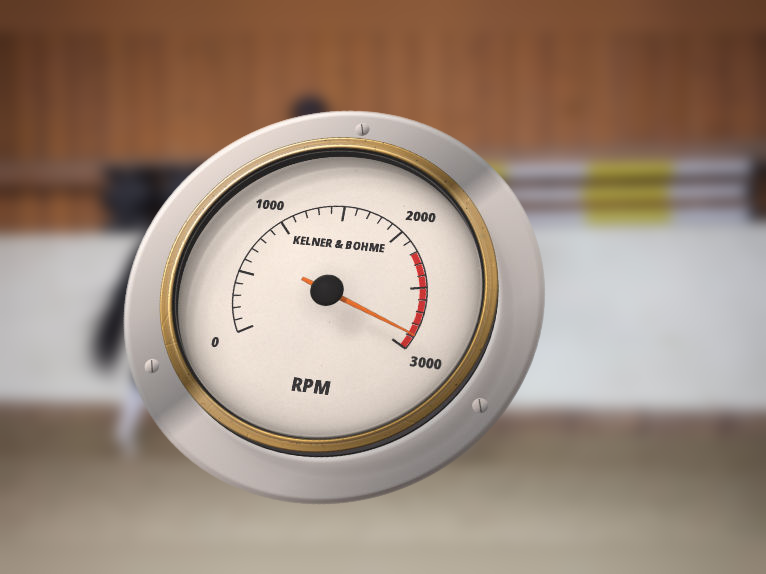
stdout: 2900
